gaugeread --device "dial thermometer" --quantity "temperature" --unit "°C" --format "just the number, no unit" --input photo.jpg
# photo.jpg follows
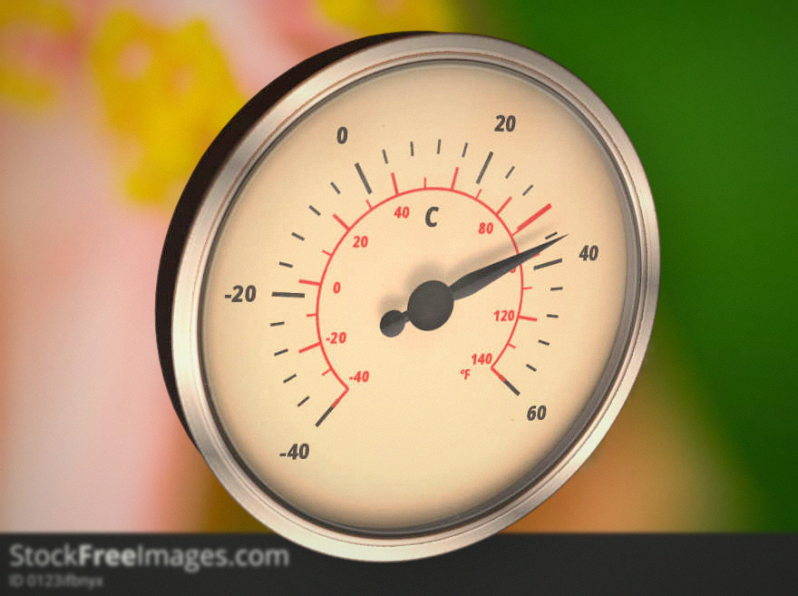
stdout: 36
